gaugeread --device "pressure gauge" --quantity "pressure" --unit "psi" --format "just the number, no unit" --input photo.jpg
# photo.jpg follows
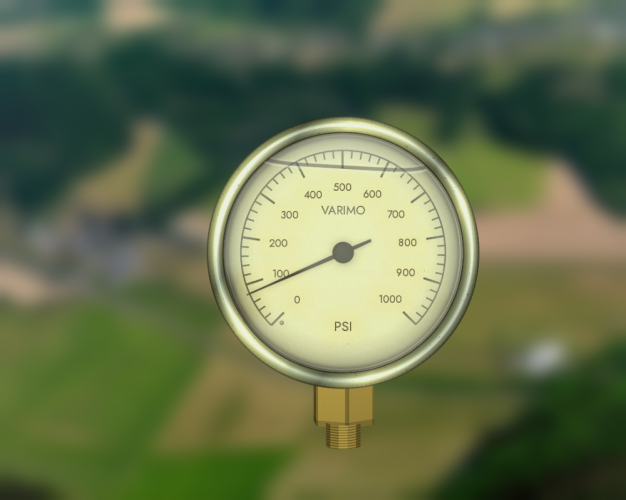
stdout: 80
